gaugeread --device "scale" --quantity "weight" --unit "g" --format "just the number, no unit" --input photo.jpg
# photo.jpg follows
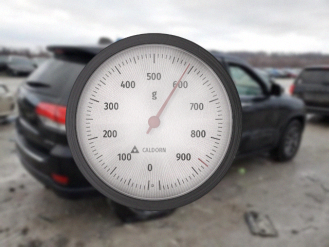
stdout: 590
